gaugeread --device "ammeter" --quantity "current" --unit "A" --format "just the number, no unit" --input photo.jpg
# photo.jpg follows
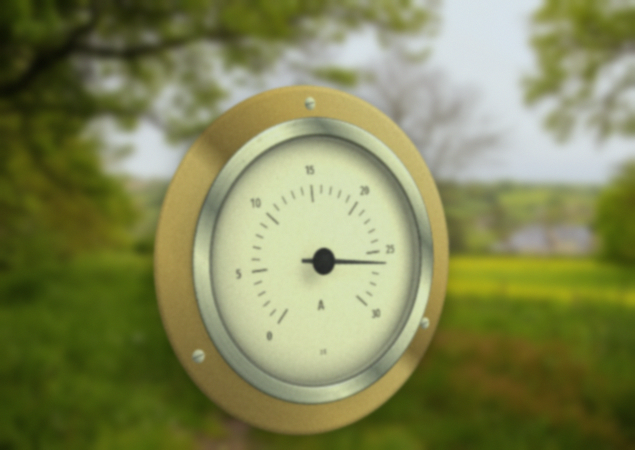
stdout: 26
